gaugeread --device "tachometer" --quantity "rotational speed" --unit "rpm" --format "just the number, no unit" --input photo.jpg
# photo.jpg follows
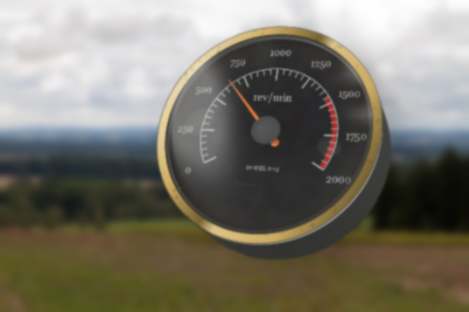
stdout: 650
